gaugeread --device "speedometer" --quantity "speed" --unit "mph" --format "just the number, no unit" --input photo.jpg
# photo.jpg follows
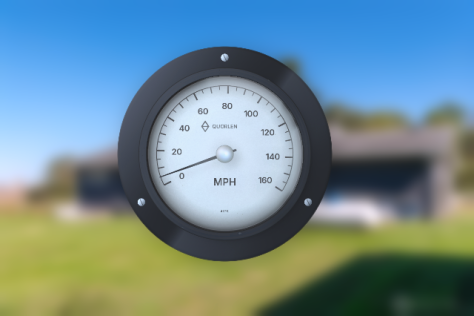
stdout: 5
